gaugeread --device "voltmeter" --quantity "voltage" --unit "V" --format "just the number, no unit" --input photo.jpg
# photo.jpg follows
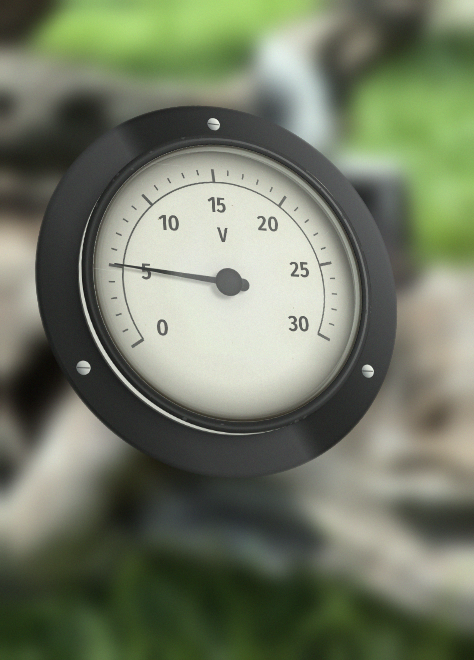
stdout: 5
